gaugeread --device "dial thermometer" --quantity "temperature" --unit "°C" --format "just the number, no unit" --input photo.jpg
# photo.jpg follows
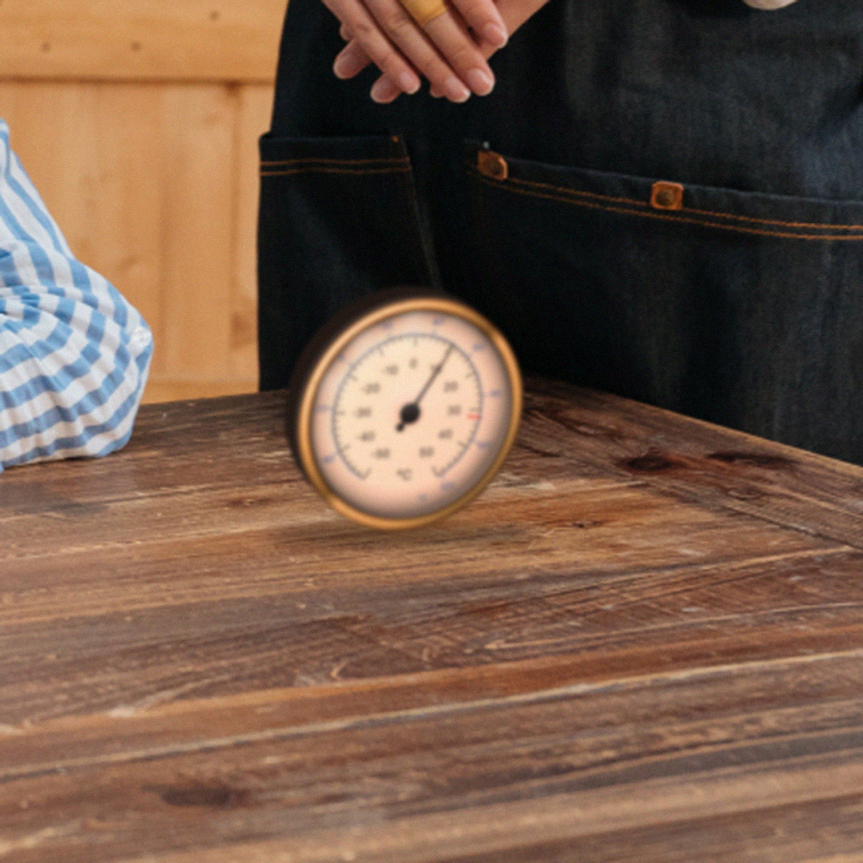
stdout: 10
